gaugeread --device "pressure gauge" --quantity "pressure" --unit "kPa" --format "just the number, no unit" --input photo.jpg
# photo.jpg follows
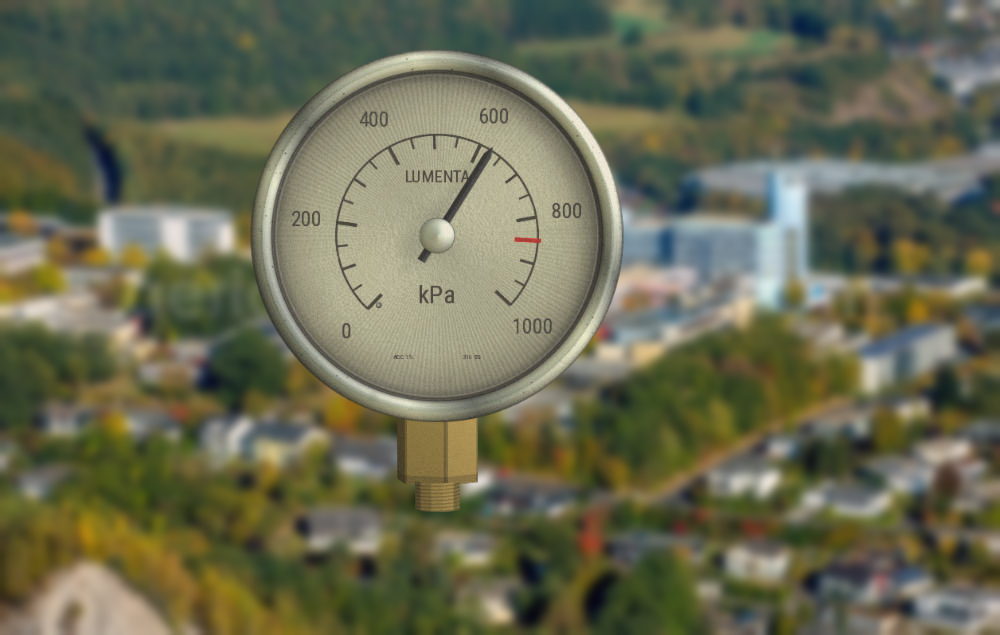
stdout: 625
